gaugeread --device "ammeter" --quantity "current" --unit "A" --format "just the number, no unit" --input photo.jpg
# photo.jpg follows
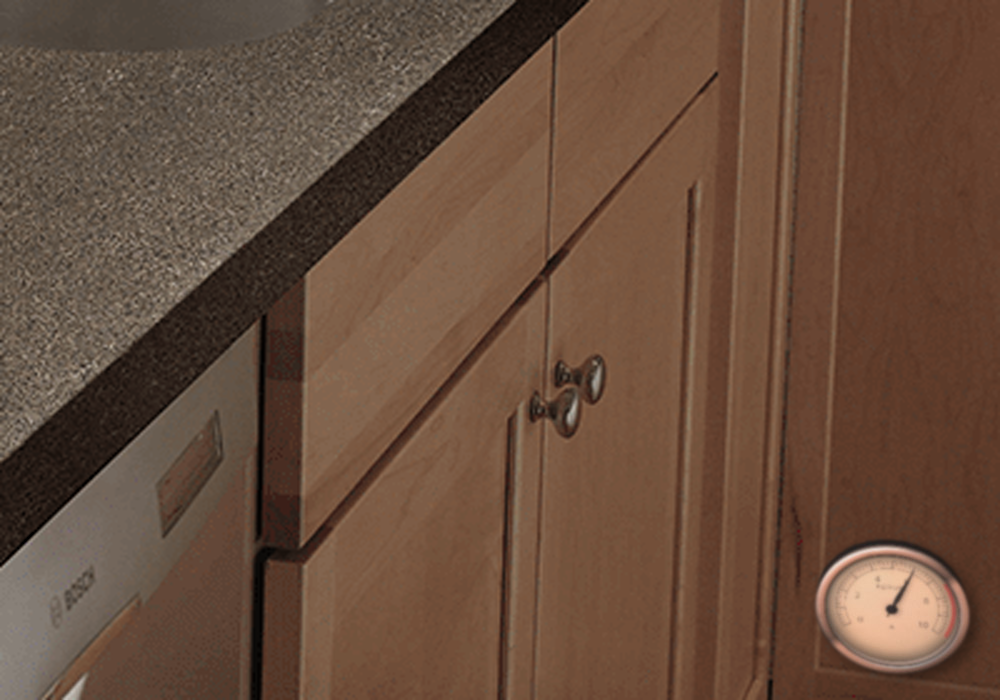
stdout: 6
